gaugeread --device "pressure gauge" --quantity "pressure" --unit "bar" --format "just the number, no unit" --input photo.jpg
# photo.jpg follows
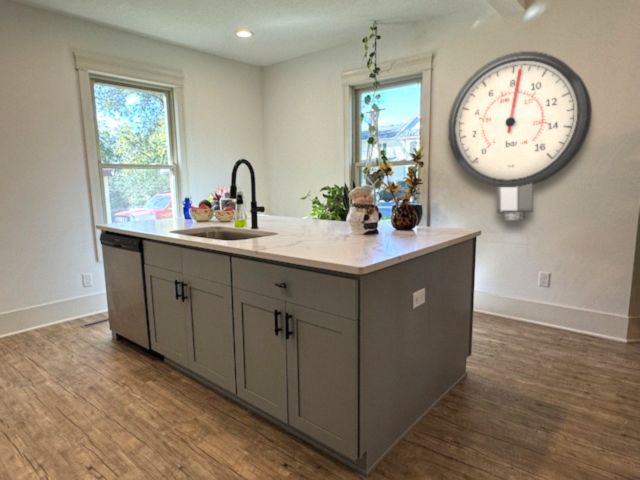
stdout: 8.5
